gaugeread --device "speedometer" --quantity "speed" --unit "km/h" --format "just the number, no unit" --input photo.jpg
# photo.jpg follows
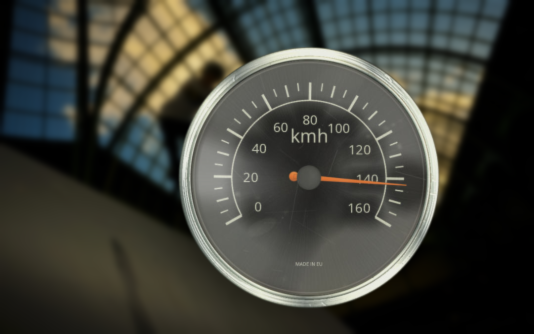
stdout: 142.5
